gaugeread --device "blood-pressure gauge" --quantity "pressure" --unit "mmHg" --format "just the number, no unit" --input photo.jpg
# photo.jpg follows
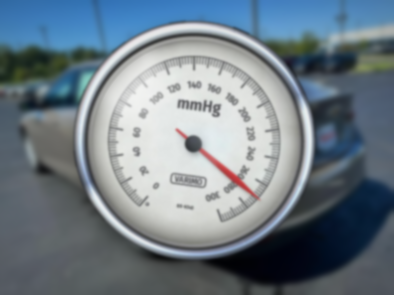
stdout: 270
